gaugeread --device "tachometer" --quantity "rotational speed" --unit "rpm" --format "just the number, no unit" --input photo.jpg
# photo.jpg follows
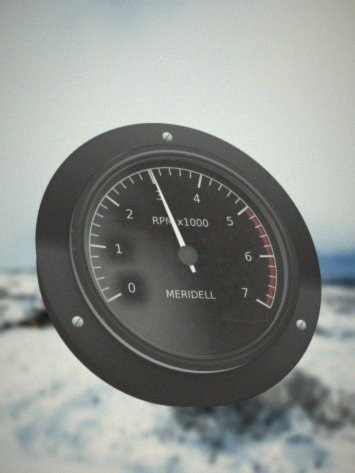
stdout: 3000
